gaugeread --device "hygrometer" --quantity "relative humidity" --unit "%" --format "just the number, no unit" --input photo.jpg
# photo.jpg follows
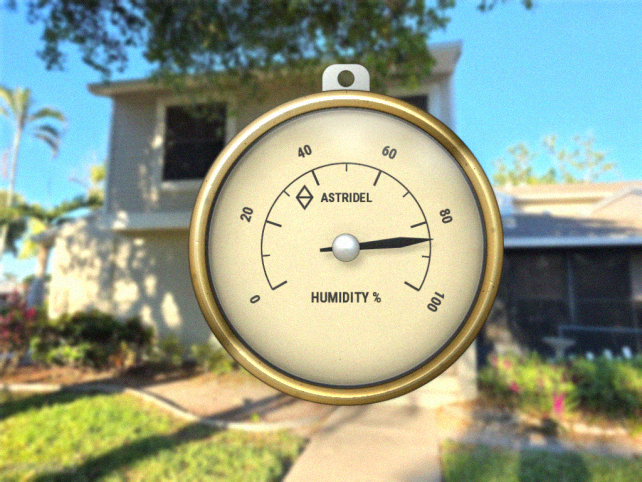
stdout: 85
